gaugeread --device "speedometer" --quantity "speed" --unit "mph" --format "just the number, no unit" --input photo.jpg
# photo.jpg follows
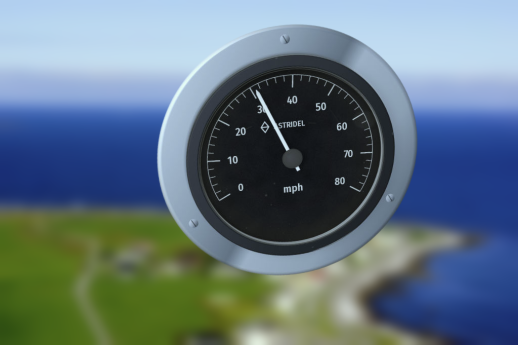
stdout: 31
